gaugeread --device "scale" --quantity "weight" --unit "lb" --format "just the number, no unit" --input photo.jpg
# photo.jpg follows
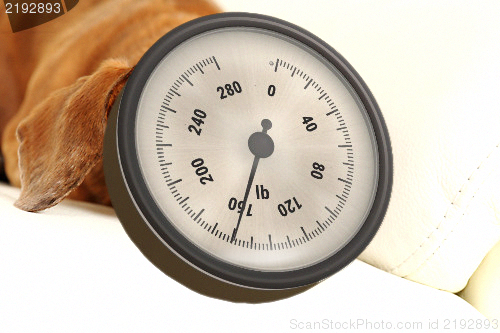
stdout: 160
